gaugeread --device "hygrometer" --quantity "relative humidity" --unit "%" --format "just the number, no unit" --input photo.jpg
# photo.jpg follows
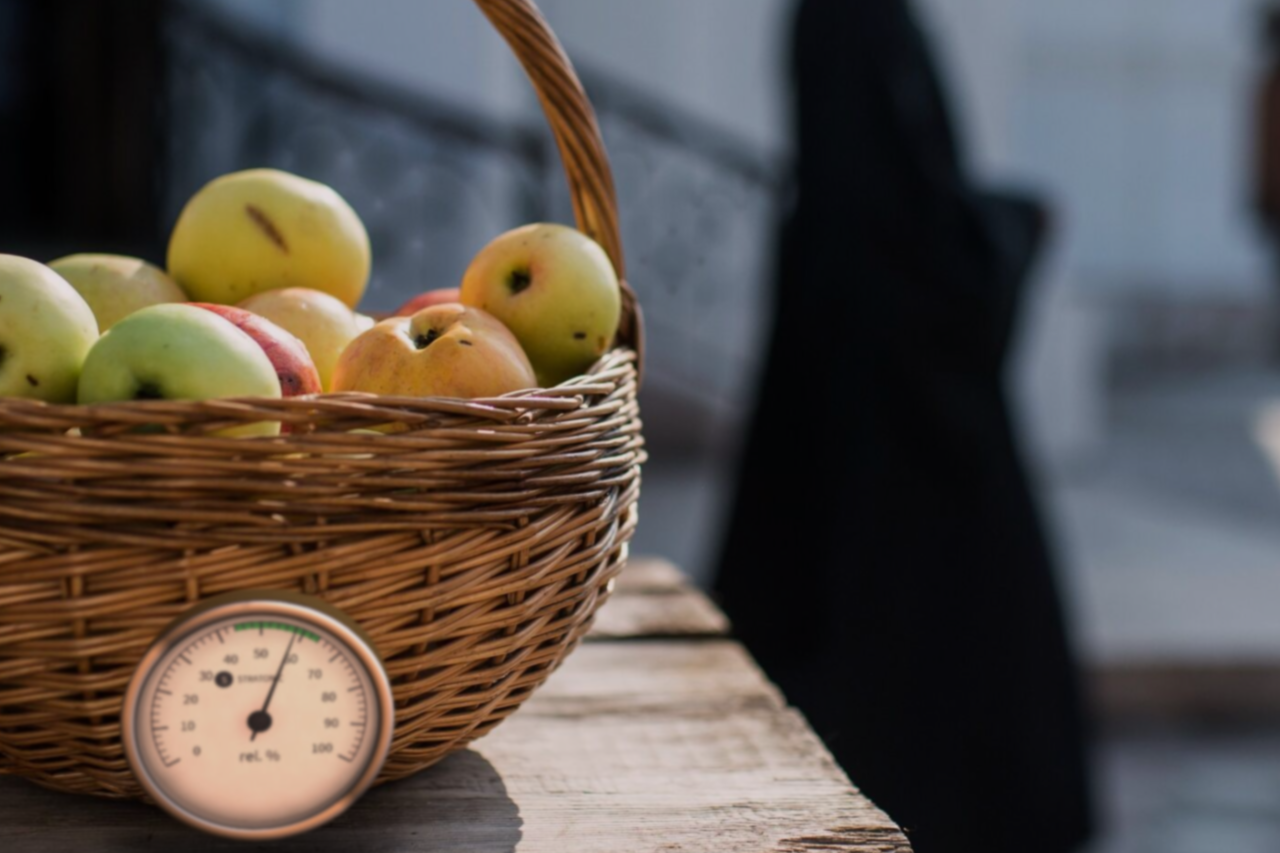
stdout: 58
